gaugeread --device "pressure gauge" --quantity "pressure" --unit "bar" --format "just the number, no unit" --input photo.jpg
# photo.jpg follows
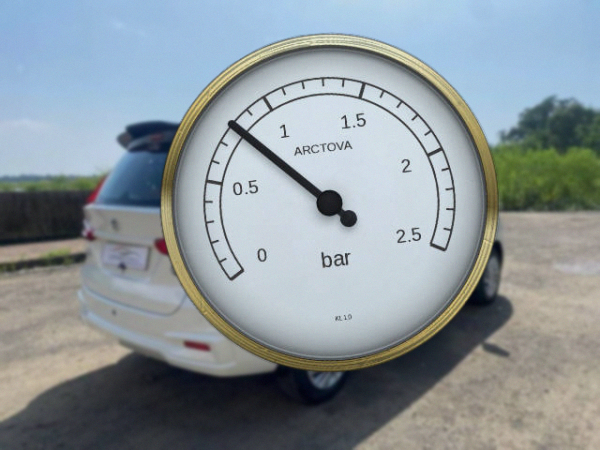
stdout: 0.8
